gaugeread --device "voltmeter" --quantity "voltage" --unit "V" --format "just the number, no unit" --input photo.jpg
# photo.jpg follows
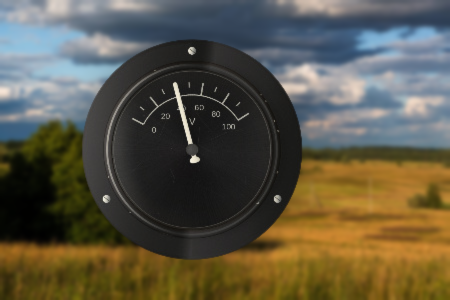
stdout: 40
